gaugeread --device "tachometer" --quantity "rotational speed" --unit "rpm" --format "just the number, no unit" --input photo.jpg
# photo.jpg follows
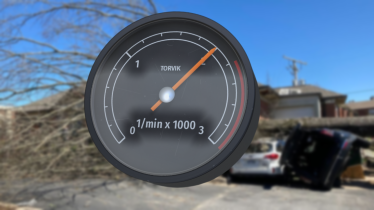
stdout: 2000
